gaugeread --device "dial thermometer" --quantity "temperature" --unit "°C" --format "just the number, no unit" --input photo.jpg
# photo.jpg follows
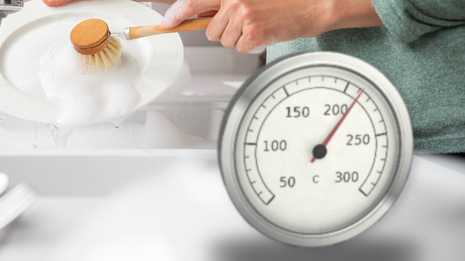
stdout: 210
